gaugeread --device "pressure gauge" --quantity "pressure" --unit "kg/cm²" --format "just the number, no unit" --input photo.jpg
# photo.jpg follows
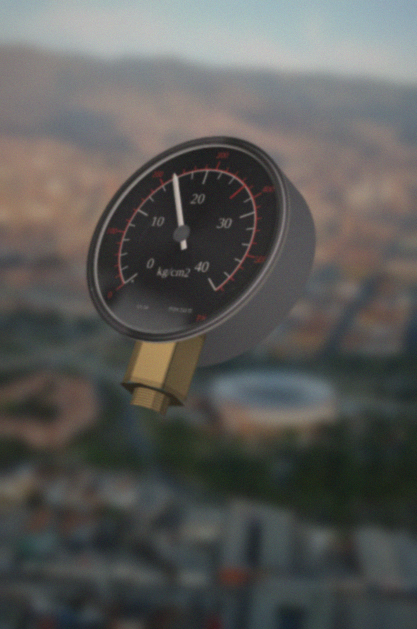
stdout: 16
